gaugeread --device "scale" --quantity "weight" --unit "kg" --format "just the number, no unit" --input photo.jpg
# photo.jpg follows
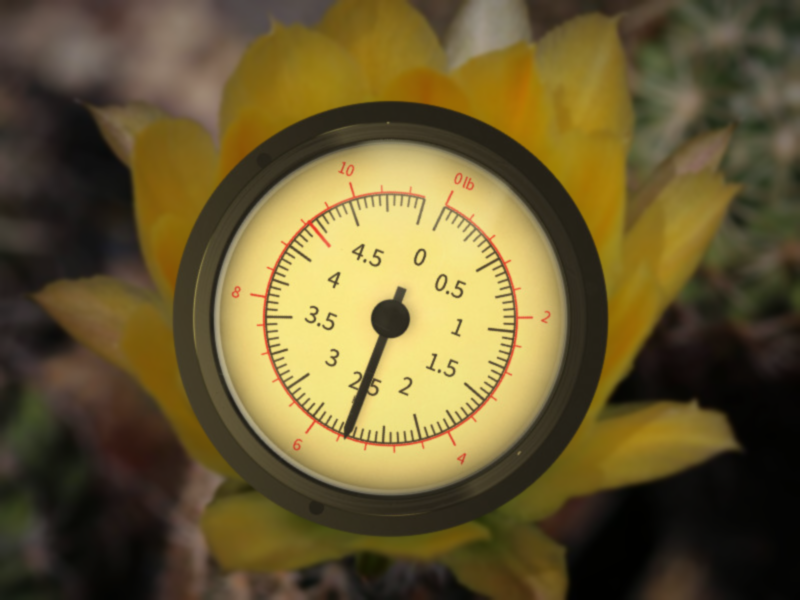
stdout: 2.5
